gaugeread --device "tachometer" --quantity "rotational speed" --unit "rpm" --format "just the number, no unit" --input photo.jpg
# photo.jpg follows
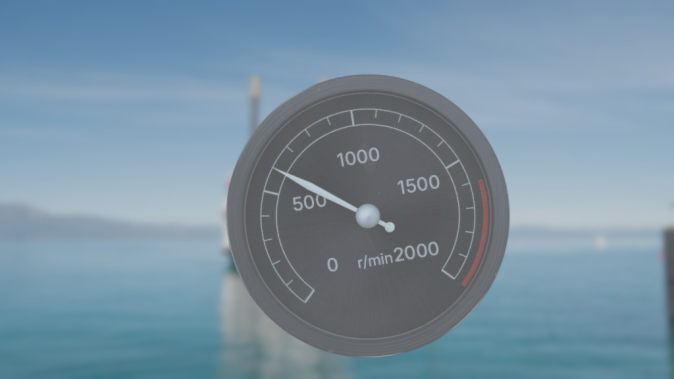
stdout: 600
